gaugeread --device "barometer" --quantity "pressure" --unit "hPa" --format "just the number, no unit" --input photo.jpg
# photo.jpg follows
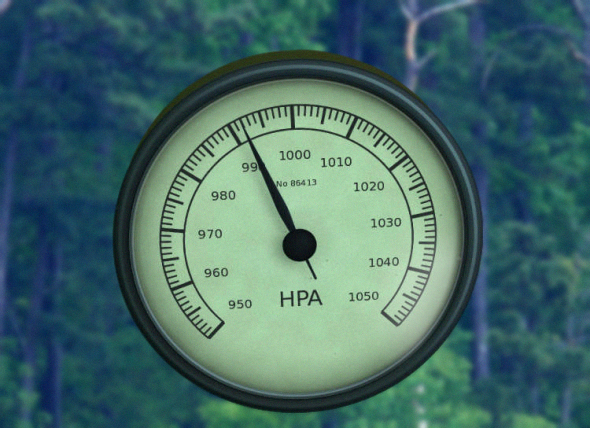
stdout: 992
